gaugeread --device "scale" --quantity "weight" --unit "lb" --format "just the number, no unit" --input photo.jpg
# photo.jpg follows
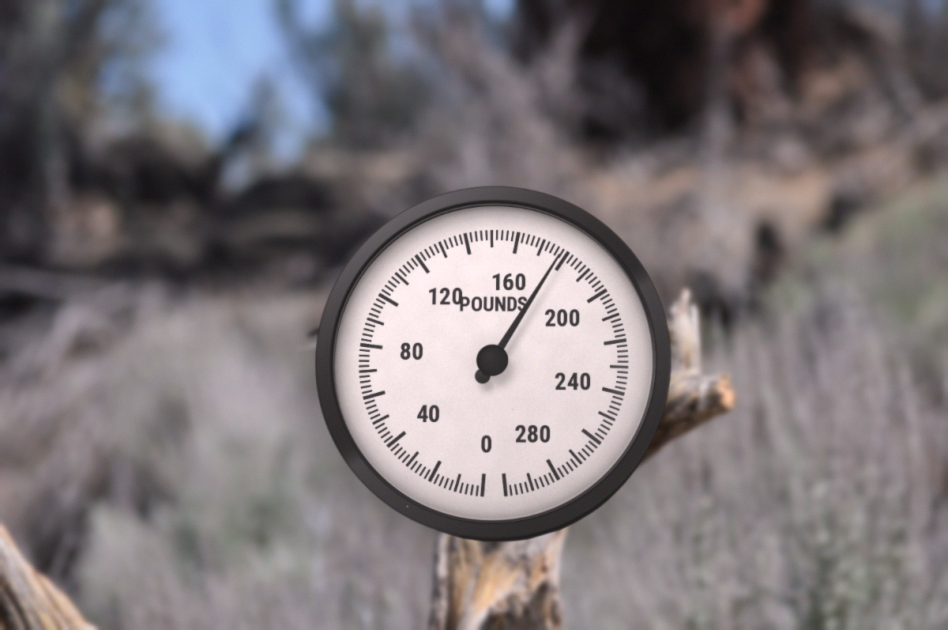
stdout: 178
